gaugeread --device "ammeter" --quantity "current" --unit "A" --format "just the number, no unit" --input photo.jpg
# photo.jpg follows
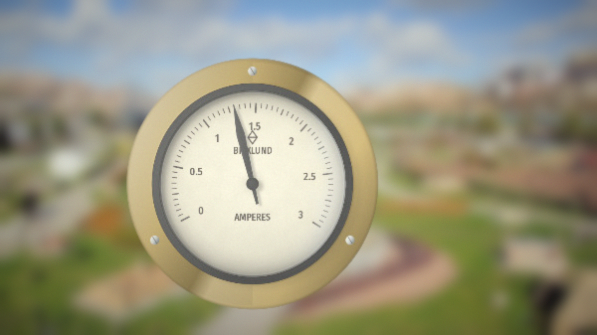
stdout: 1.3
